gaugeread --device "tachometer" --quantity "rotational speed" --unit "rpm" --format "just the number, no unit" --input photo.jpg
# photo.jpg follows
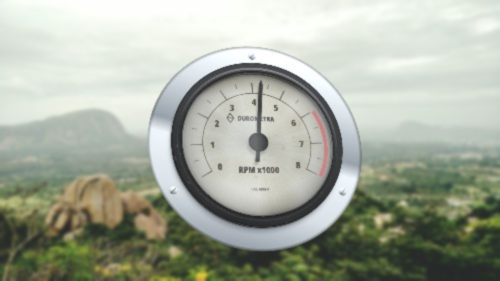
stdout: 4250
